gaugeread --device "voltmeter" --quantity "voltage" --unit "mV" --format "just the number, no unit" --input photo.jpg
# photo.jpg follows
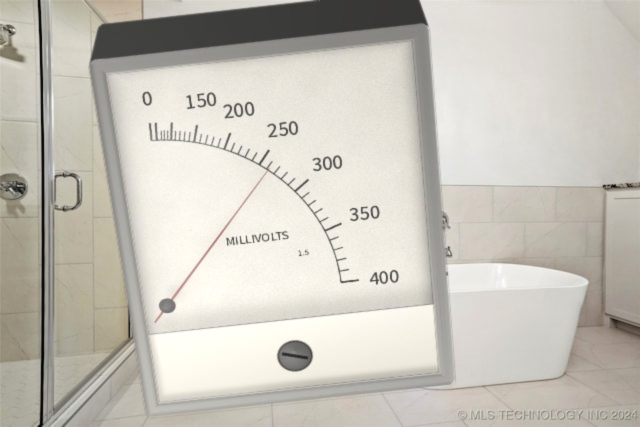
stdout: 260
